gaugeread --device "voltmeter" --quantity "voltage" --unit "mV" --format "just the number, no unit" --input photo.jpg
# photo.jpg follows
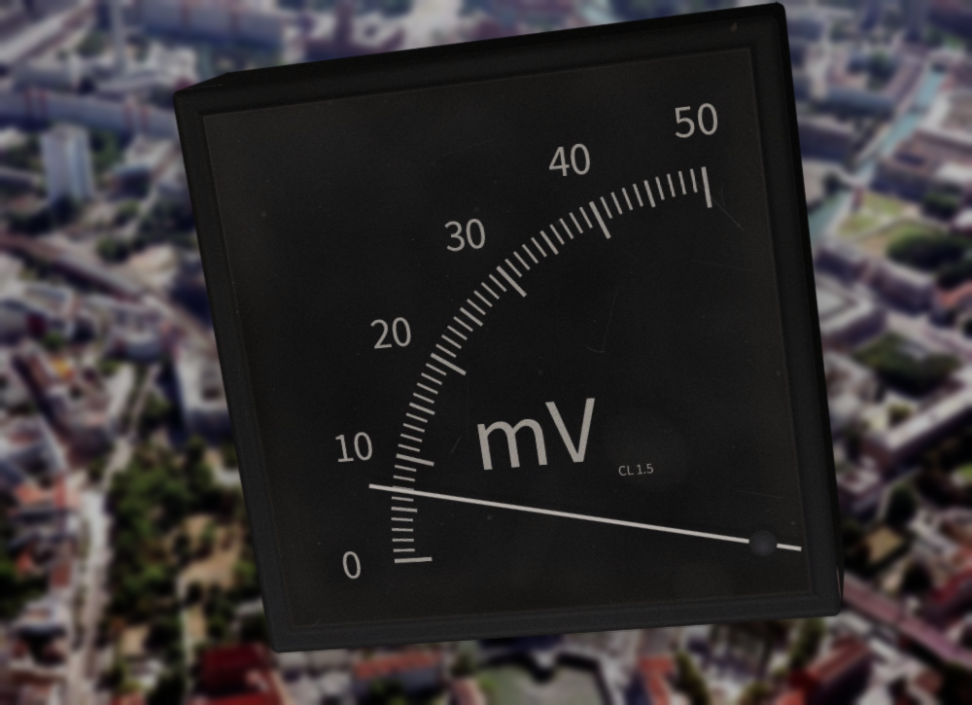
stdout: 7
